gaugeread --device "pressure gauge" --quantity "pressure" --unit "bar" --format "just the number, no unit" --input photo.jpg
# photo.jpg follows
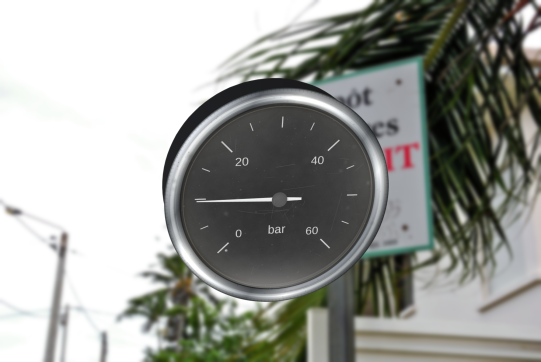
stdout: 10
